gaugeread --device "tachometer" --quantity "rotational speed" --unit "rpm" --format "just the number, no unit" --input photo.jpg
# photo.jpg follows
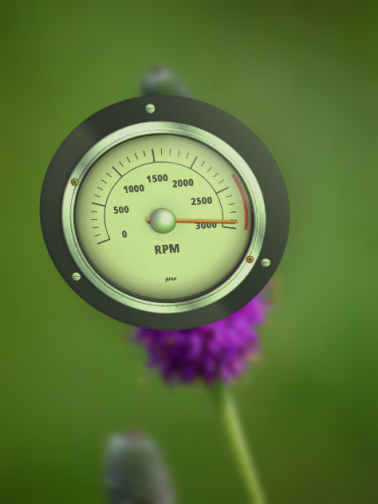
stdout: 2900
